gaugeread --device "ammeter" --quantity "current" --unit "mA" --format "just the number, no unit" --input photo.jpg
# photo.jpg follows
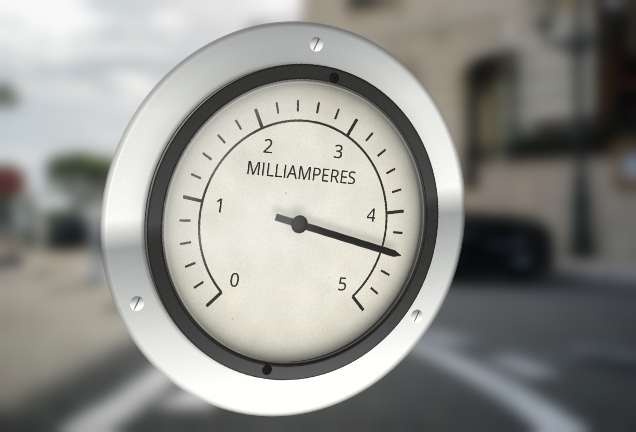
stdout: 4.4
